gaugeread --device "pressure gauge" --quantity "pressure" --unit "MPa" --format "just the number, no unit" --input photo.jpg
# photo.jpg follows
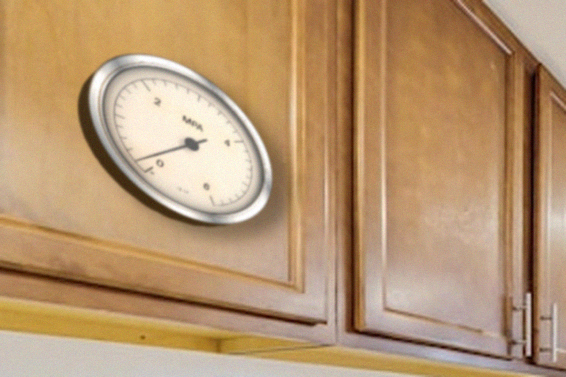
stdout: 0.2
